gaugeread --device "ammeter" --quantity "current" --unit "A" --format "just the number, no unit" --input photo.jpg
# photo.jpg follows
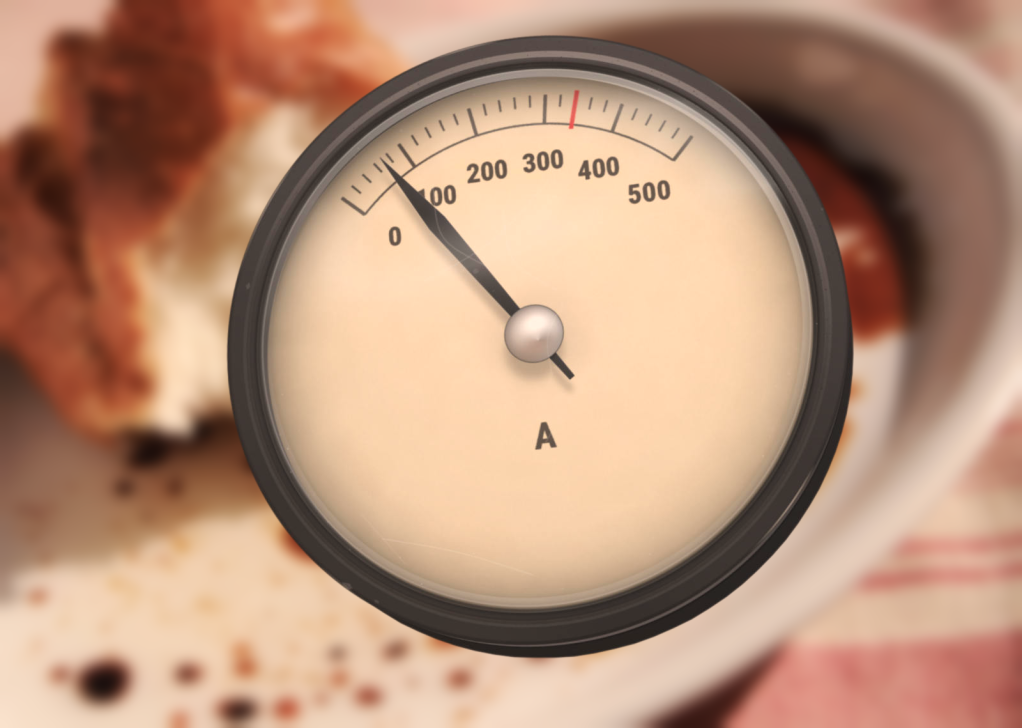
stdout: 70
